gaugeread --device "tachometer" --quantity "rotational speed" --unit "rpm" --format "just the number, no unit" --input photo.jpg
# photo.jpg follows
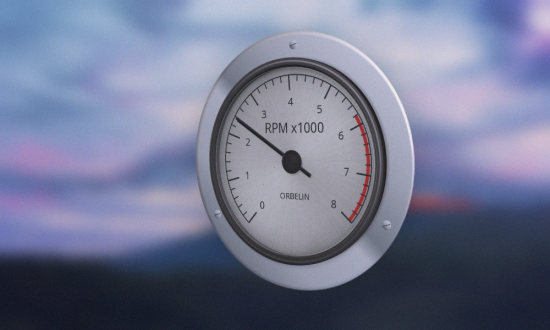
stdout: 2400
